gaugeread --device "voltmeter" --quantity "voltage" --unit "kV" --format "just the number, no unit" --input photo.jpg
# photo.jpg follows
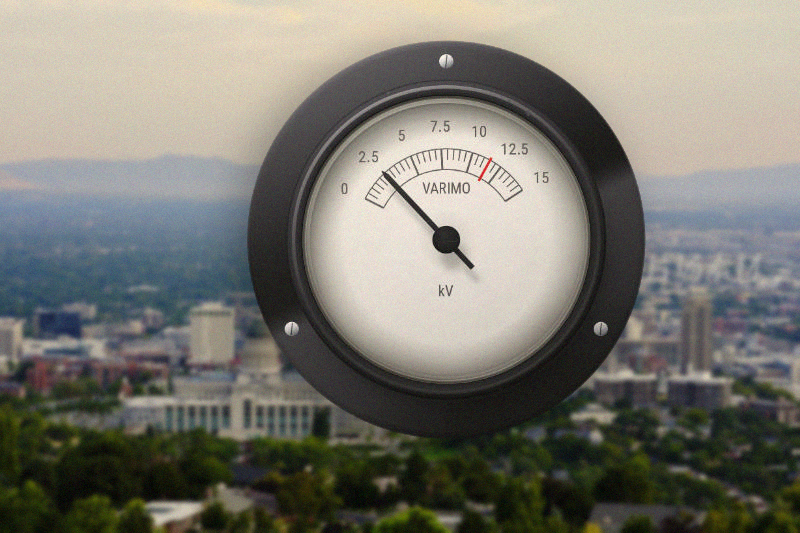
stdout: 2.5
